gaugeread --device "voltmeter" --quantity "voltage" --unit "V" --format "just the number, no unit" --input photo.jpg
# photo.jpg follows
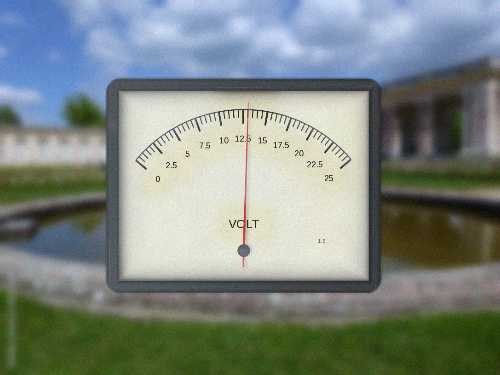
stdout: 13
